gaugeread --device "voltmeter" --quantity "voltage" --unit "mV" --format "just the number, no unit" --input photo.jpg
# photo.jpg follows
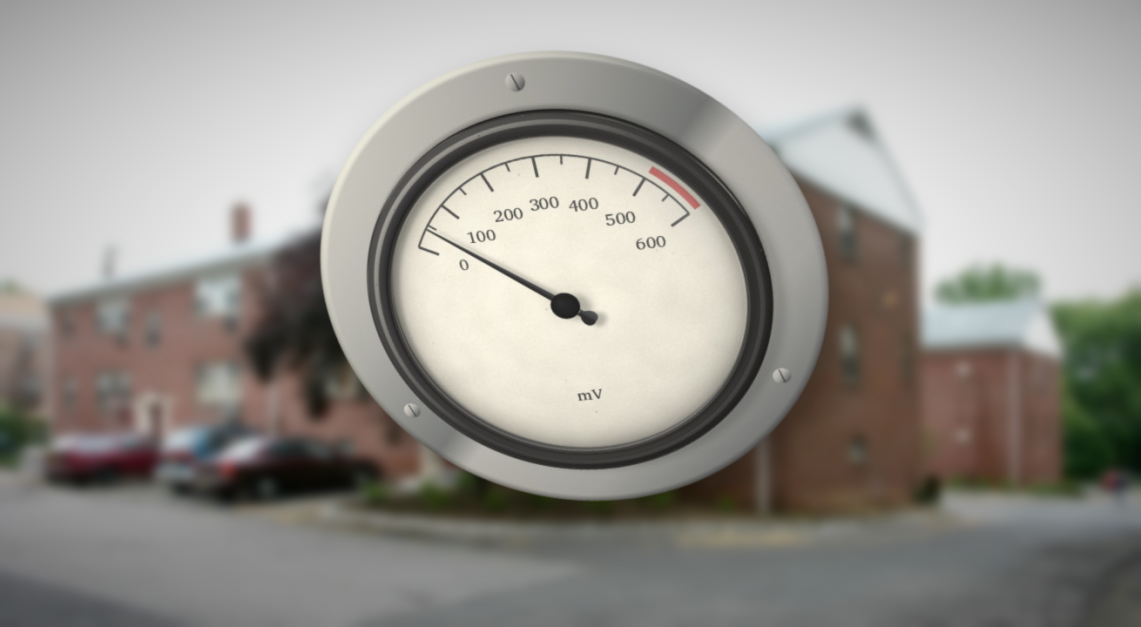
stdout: 50
